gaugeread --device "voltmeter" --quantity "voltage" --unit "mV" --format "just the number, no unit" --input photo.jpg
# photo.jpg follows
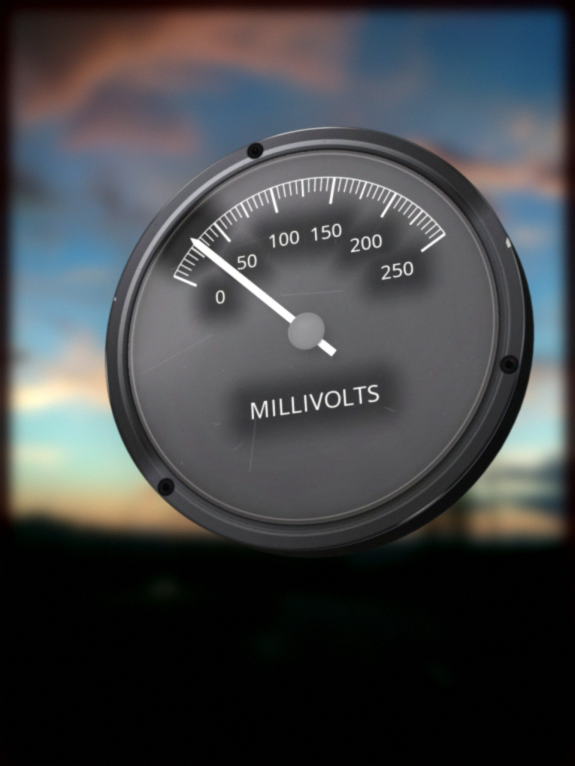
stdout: 30
